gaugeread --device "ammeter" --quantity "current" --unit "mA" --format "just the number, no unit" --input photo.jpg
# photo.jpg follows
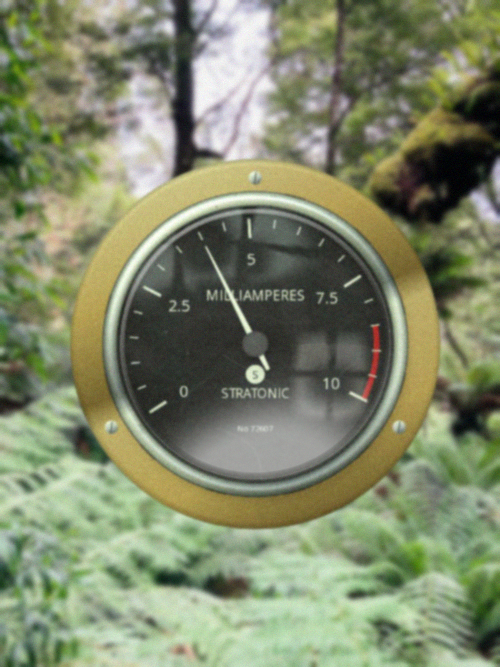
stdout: 4
